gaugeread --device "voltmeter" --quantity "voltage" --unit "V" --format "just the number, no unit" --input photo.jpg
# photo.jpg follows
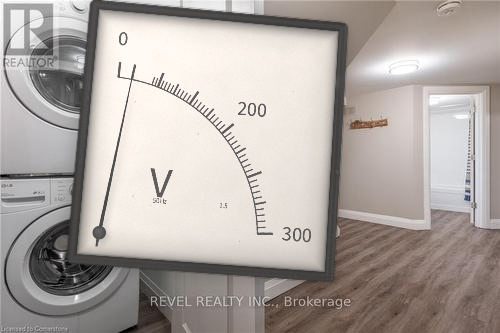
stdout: 50
